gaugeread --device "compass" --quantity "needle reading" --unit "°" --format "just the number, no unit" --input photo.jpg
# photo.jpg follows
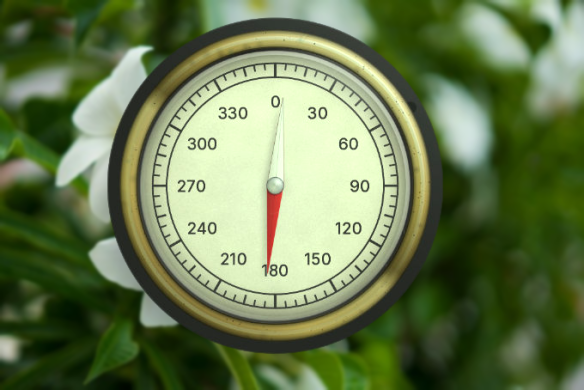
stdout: 185
